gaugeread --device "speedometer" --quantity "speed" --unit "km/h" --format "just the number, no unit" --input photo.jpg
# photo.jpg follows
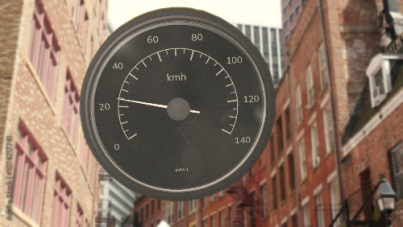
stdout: 25
